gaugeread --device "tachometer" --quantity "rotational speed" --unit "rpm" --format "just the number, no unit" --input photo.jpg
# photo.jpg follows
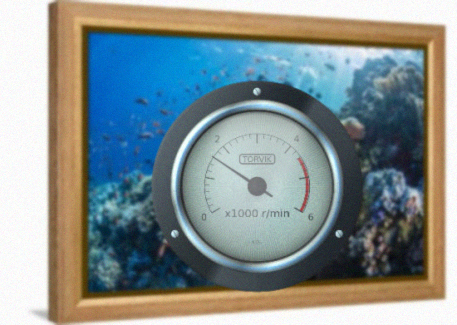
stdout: 1600
